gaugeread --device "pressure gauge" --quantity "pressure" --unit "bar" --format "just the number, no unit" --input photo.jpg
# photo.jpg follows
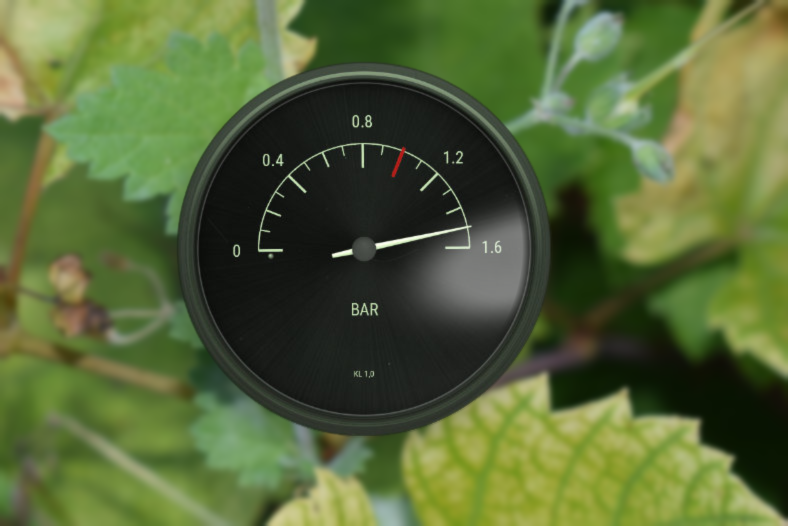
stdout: 1.5
